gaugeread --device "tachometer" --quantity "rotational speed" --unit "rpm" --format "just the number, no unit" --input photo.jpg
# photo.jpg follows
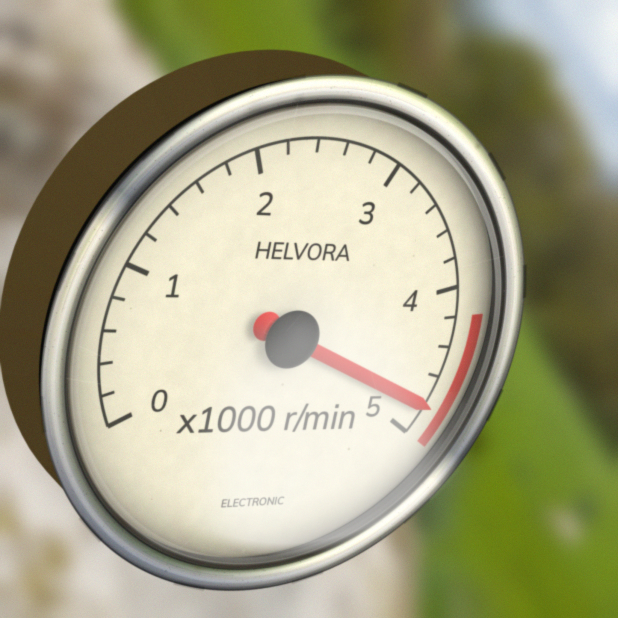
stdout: 4800
